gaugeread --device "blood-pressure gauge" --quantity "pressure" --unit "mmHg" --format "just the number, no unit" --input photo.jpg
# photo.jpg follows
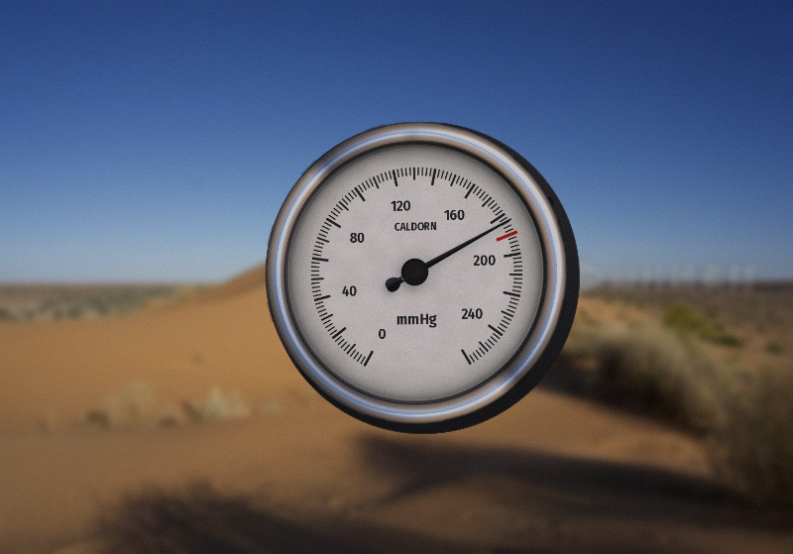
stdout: 184
